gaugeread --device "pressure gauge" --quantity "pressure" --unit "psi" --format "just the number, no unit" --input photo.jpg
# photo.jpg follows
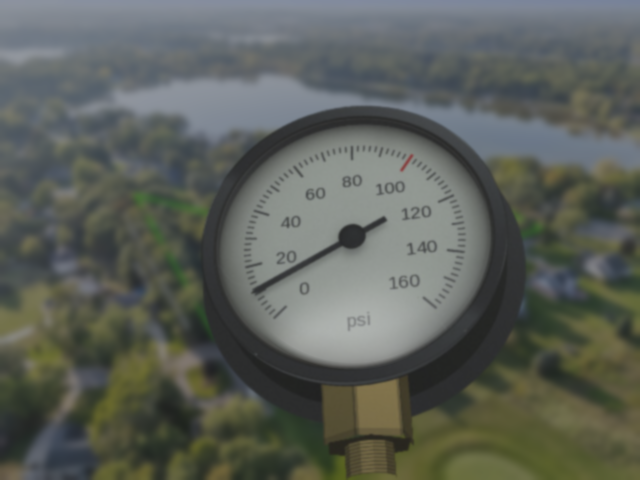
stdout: 10
